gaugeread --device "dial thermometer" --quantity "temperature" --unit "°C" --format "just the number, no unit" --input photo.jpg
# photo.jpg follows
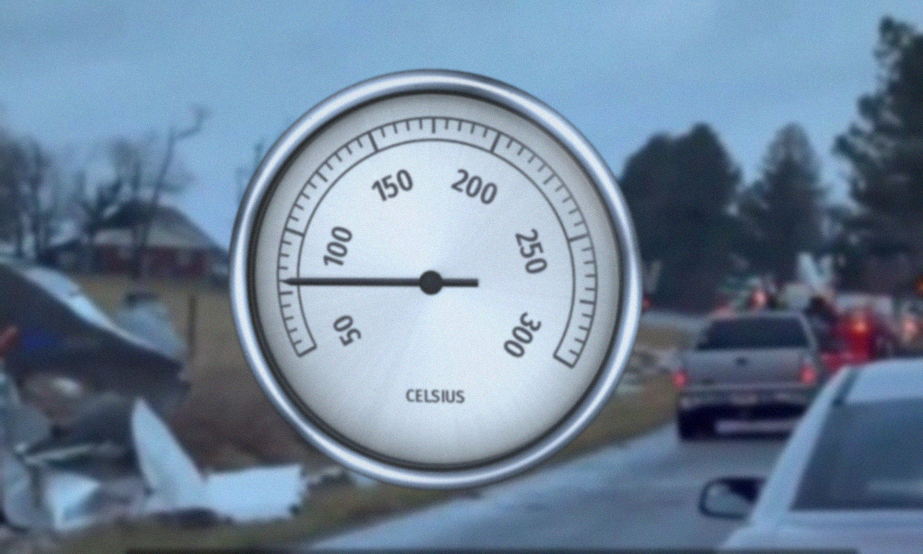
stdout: 80
